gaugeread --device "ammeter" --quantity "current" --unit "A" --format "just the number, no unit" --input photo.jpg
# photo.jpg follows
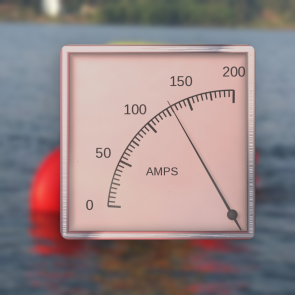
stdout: 130
